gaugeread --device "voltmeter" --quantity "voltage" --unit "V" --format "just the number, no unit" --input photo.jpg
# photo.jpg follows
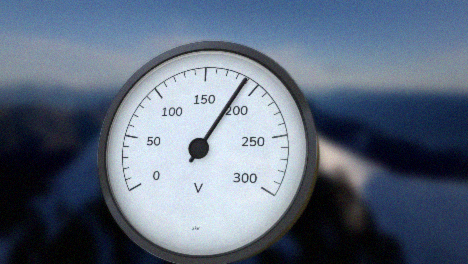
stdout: 190
